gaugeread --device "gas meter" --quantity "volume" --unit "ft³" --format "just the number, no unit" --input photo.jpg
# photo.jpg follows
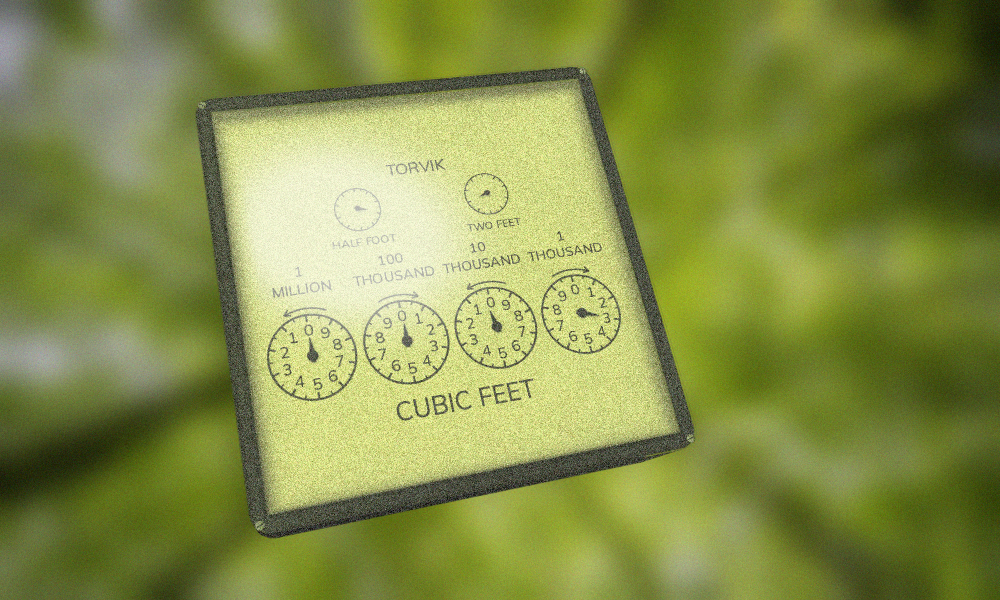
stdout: 300
